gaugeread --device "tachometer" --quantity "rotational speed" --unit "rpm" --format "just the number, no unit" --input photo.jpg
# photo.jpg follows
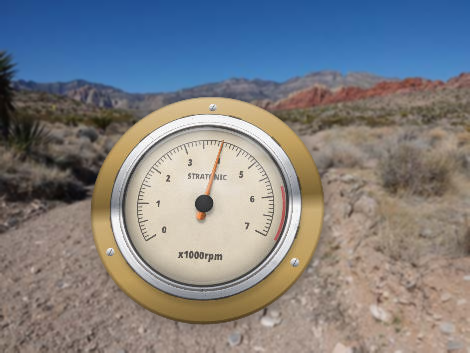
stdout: 4000
